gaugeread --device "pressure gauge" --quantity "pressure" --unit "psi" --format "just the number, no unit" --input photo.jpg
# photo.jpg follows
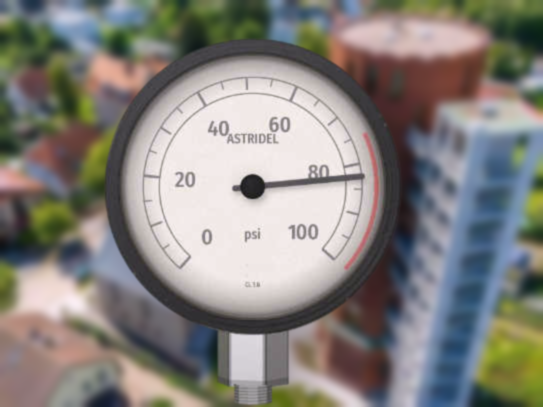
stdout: 82.5
